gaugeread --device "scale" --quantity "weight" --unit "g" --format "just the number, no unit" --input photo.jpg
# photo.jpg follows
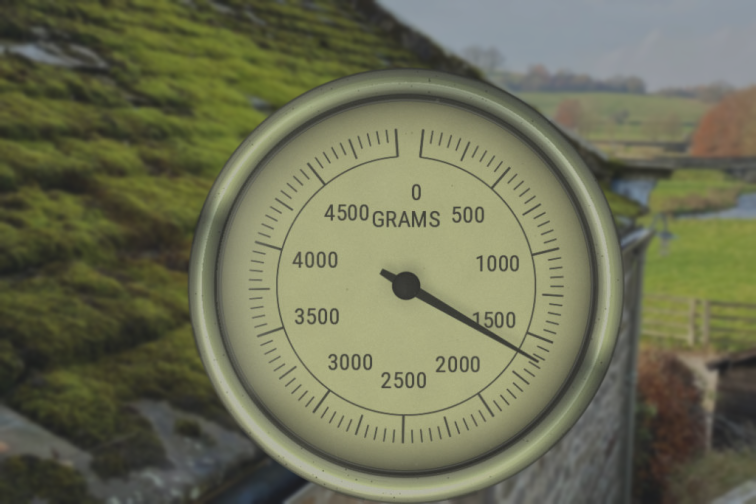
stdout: 1625
